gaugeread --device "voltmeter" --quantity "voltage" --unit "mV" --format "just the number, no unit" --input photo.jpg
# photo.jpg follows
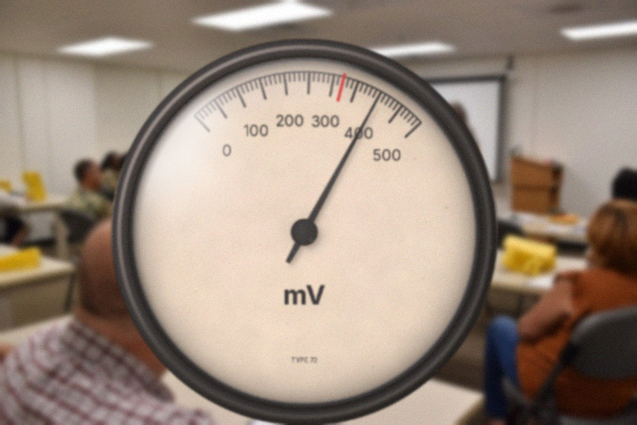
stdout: 400
